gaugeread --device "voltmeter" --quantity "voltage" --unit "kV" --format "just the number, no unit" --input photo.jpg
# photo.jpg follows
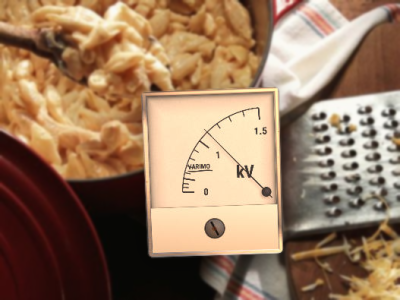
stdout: 1.1
